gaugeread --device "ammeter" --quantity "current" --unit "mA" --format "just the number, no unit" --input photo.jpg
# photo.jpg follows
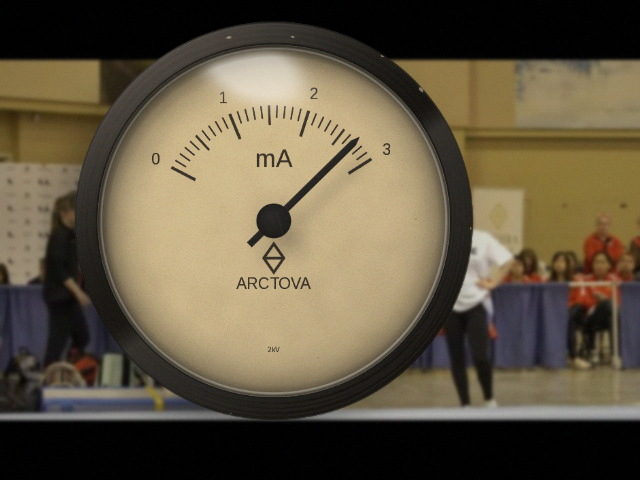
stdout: 2.7
